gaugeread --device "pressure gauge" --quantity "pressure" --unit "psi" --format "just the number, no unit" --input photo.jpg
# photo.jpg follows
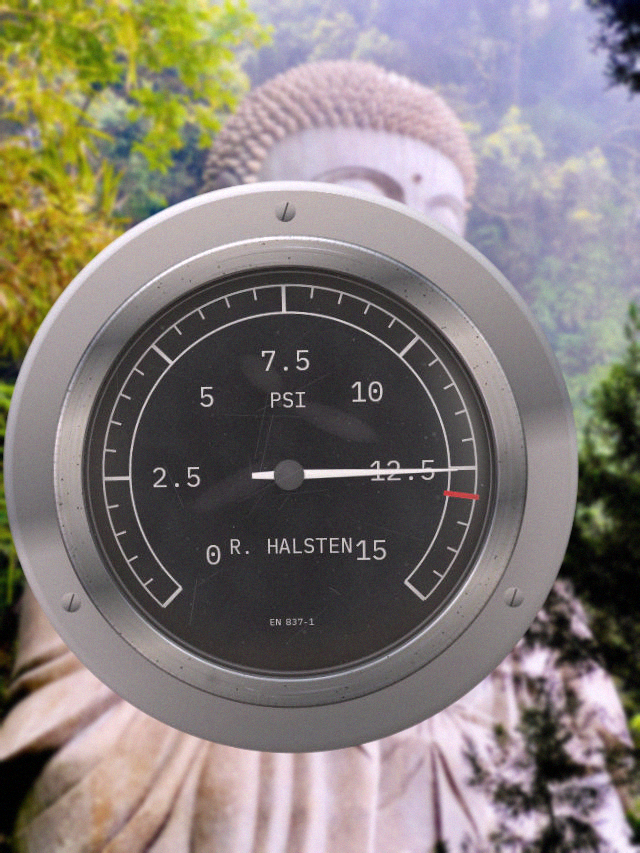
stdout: 12.5
